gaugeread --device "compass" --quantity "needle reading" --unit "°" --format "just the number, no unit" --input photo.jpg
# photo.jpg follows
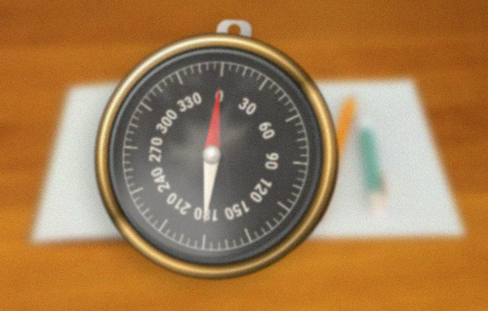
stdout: 0
